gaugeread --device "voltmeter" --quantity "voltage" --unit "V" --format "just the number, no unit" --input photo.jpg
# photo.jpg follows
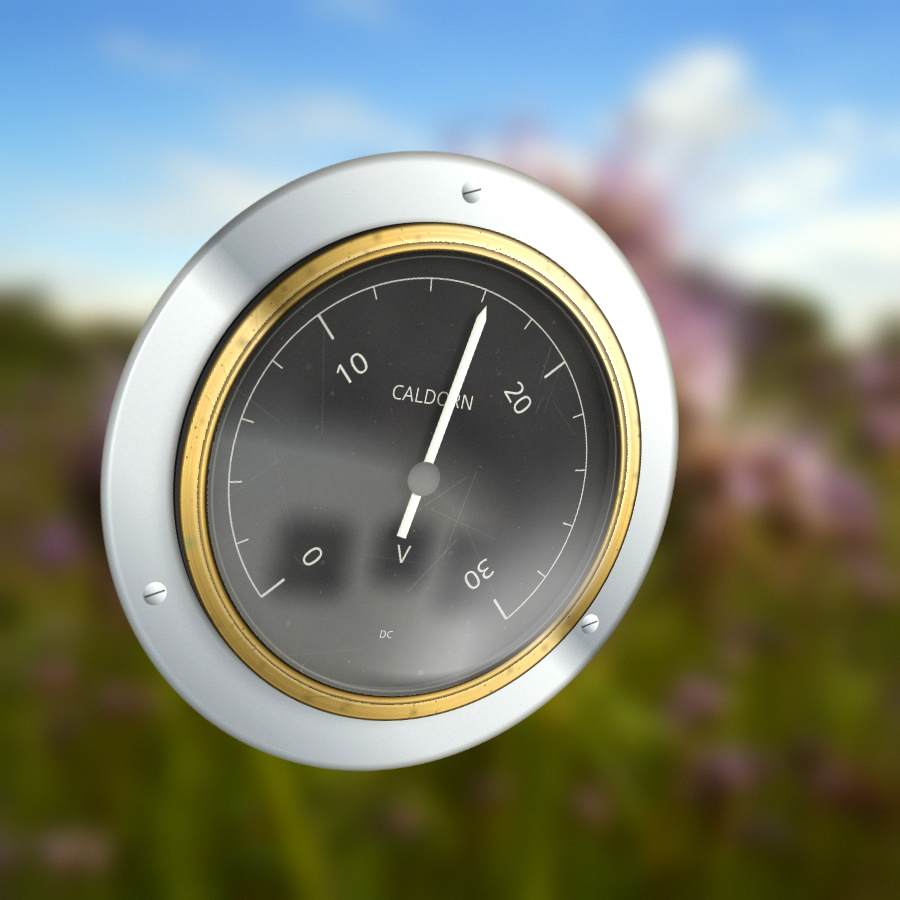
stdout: 16
